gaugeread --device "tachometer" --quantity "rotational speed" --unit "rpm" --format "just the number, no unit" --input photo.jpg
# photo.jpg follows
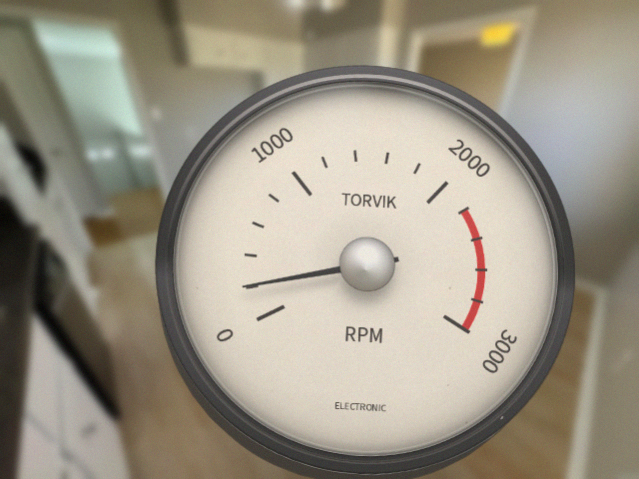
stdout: 200
